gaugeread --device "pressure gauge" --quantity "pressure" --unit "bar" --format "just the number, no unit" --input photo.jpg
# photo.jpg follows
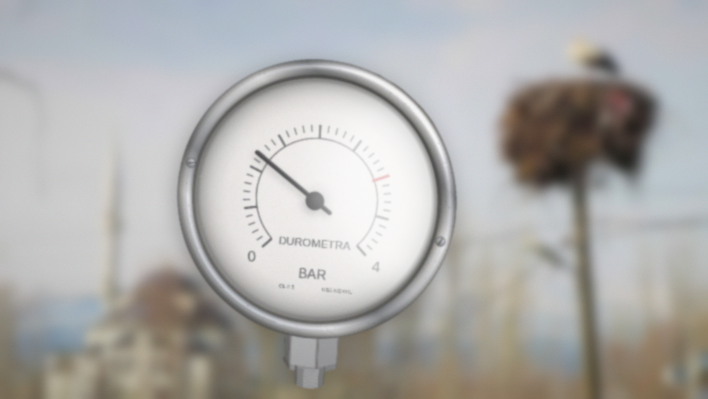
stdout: 1.2
